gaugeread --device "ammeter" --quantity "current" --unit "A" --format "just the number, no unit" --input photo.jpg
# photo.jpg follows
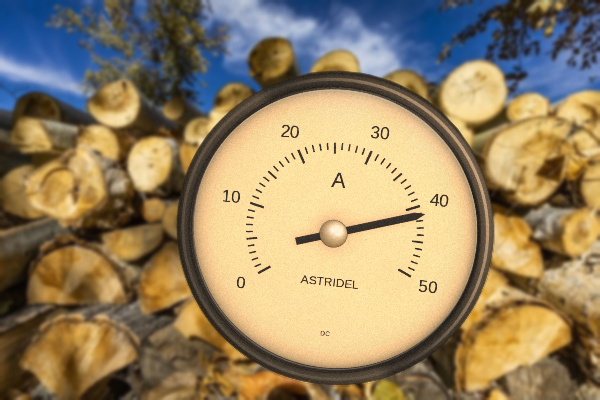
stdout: 41
